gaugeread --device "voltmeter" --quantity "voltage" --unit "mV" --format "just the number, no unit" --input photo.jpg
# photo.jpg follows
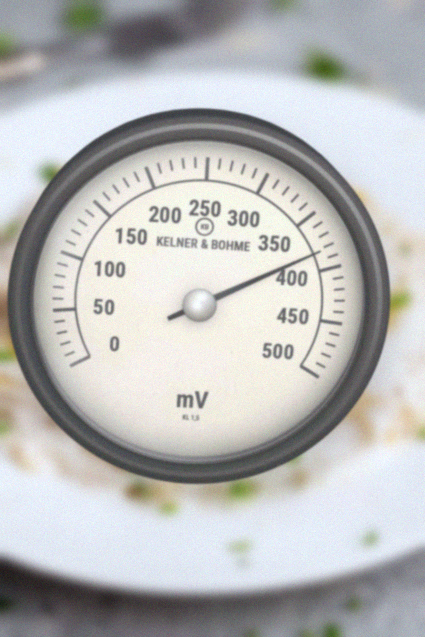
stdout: 380
